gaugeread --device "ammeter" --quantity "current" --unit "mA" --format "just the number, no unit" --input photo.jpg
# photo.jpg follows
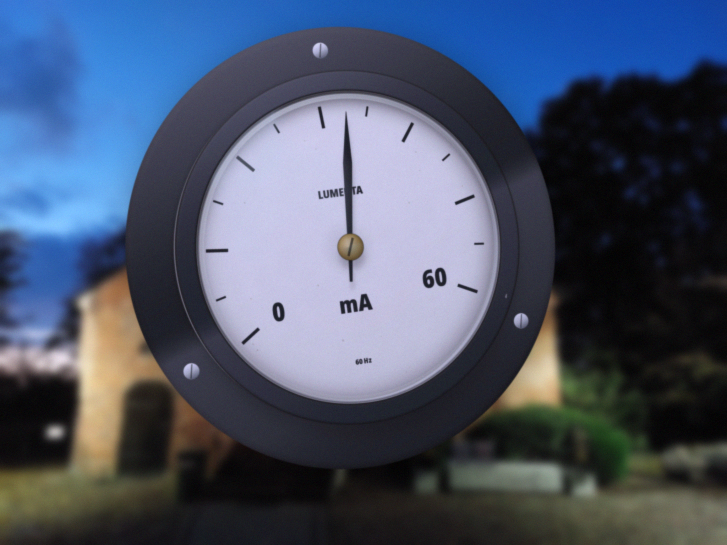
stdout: 32.5
